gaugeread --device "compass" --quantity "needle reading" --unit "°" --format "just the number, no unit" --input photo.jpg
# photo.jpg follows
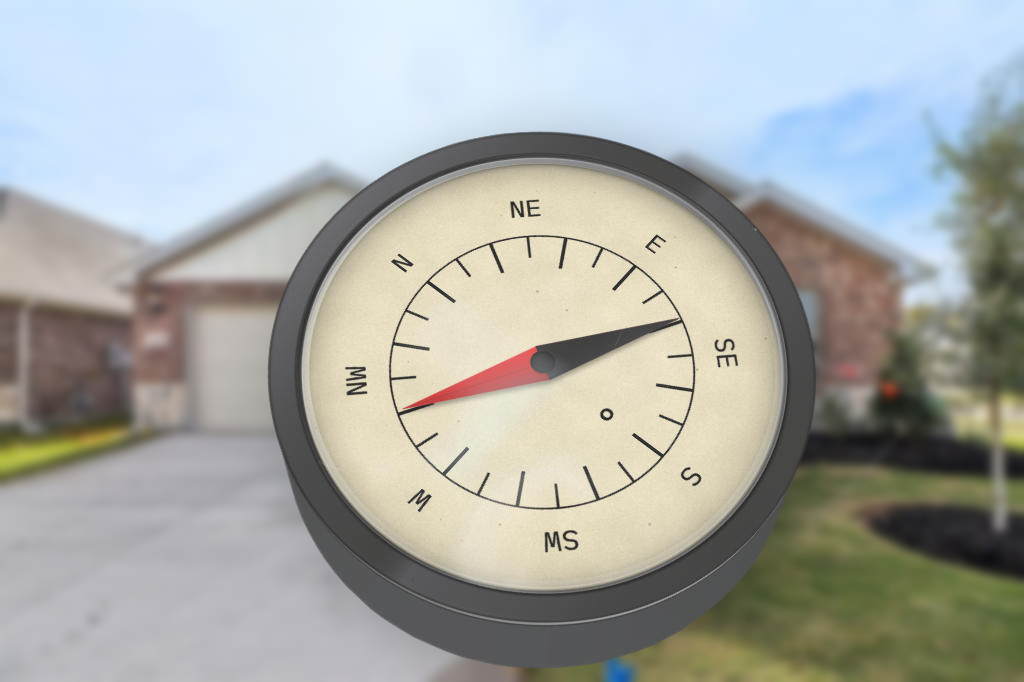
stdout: 300
